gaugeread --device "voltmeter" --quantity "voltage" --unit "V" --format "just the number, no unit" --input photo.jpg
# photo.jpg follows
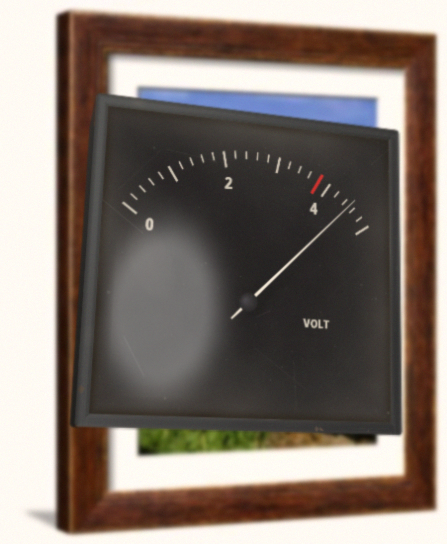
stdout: 4.5
